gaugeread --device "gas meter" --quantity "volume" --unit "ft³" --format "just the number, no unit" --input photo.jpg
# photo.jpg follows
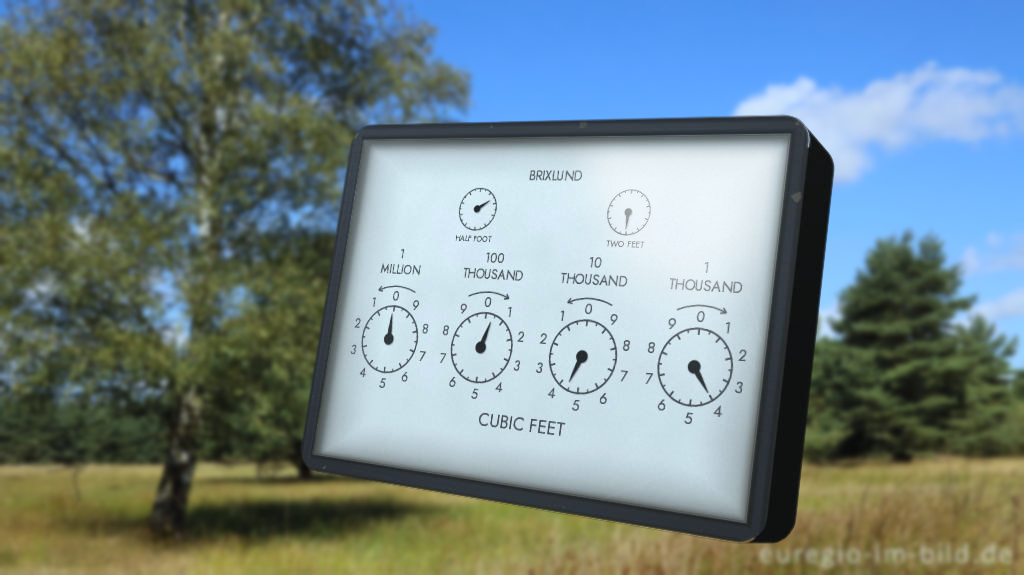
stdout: 4400
